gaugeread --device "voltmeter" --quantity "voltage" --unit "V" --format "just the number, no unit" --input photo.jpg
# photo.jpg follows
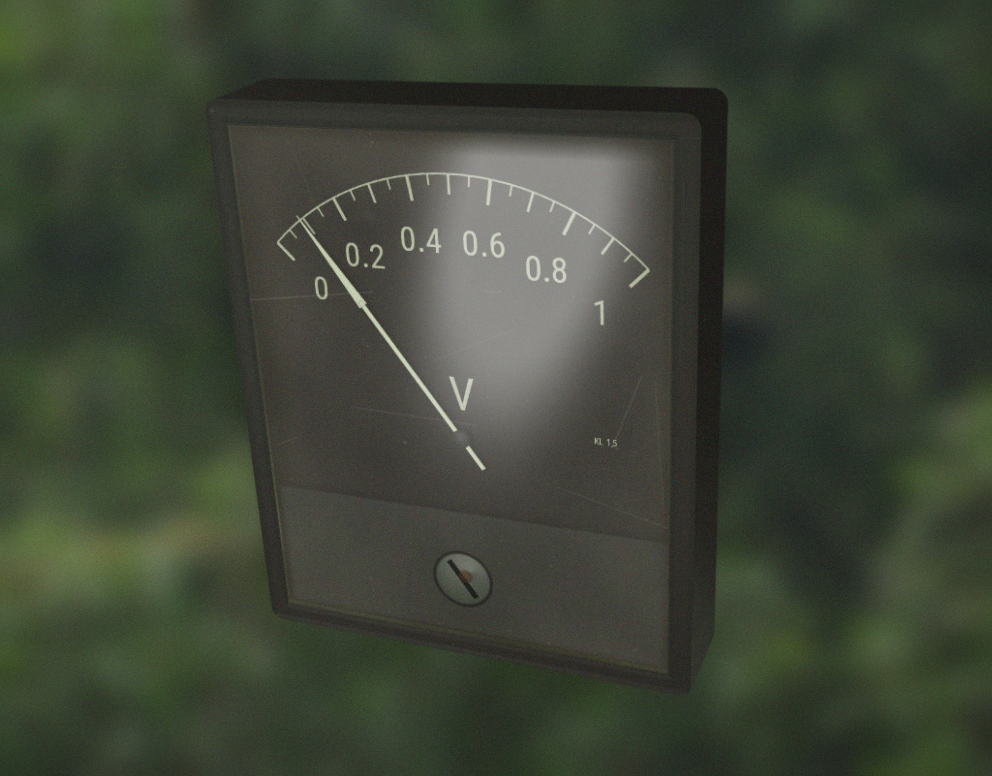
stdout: 0.1
